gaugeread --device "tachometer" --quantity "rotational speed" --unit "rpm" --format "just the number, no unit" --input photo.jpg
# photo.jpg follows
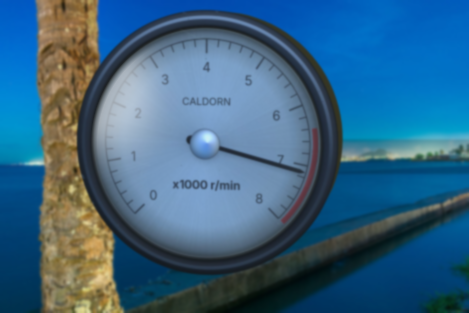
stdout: 7100
